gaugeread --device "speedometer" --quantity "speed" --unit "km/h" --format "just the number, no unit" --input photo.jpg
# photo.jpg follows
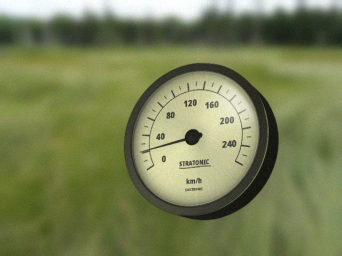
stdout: 20
